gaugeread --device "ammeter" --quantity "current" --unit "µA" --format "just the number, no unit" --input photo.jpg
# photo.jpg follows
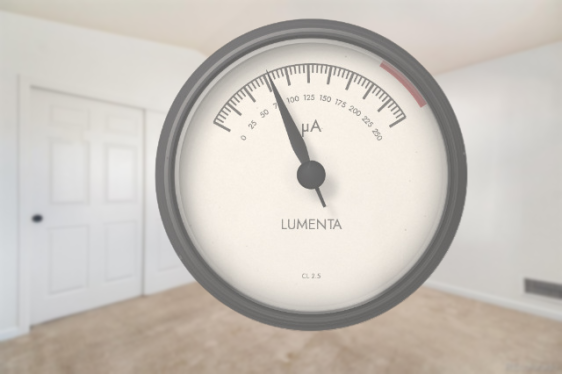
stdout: 80
